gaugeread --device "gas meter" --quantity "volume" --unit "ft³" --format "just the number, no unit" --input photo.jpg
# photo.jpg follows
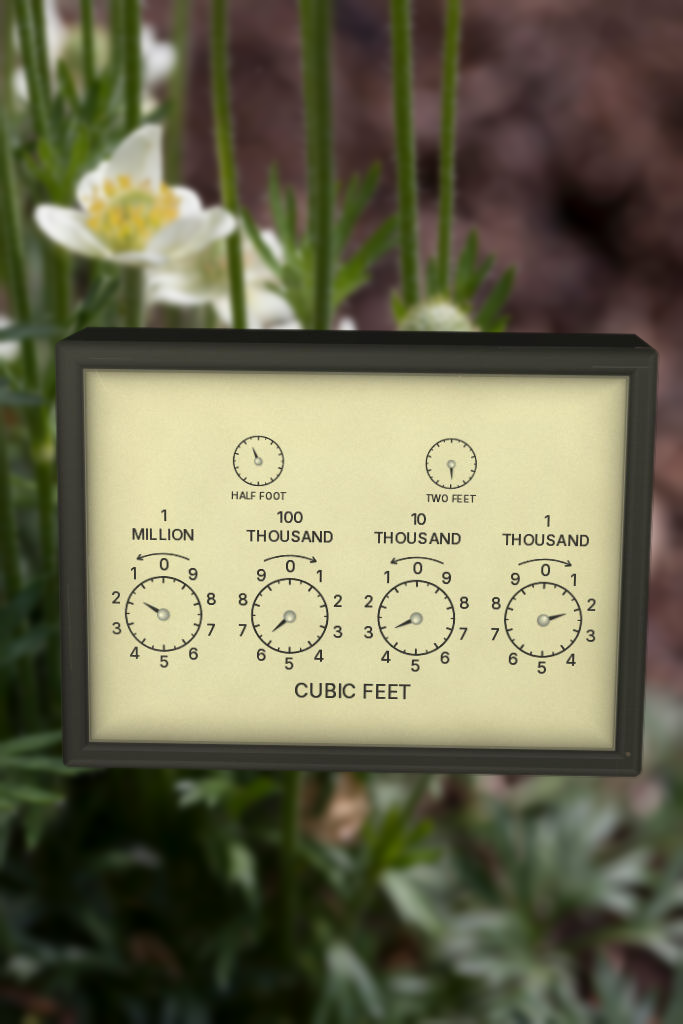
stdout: 163200
